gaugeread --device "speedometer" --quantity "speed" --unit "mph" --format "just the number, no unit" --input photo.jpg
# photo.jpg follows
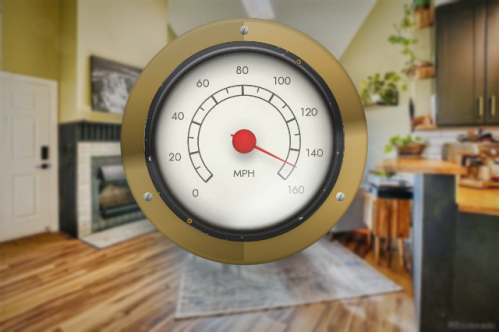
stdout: 150
